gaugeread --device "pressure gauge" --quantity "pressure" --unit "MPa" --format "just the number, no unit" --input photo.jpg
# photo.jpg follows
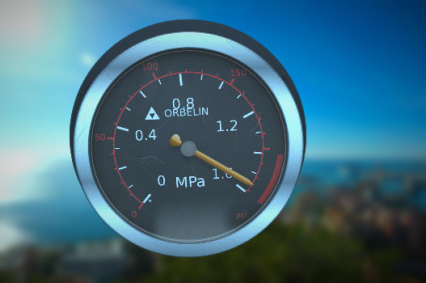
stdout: 1.55
